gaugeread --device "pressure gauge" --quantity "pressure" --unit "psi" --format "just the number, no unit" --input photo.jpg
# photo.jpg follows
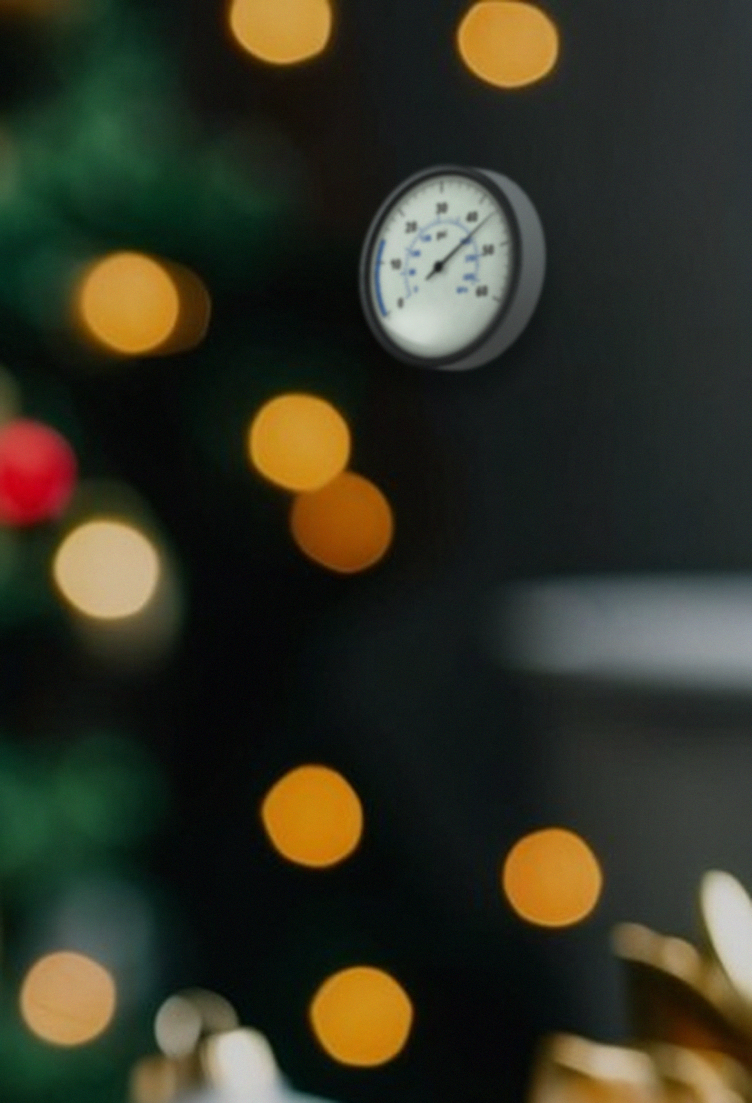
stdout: 44
